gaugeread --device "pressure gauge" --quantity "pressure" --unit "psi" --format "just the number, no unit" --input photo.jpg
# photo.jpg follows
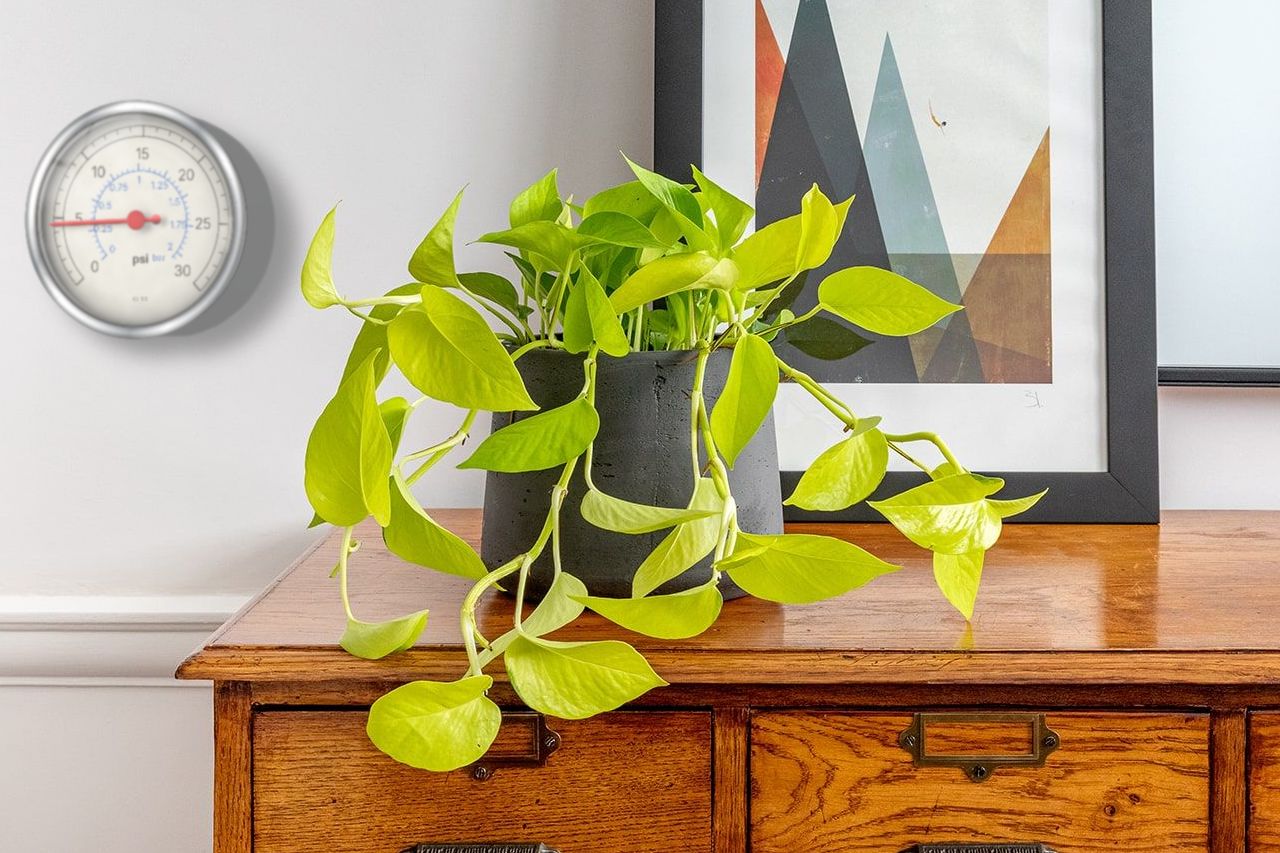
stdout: 4.5
